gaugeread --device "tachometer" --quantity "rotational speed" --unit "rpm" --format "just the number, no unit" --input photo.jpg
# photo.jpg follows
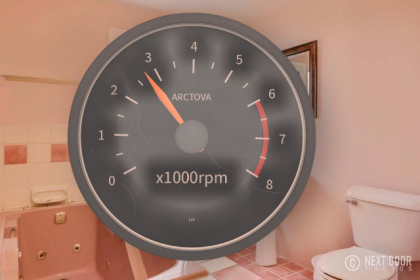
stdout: 2750
